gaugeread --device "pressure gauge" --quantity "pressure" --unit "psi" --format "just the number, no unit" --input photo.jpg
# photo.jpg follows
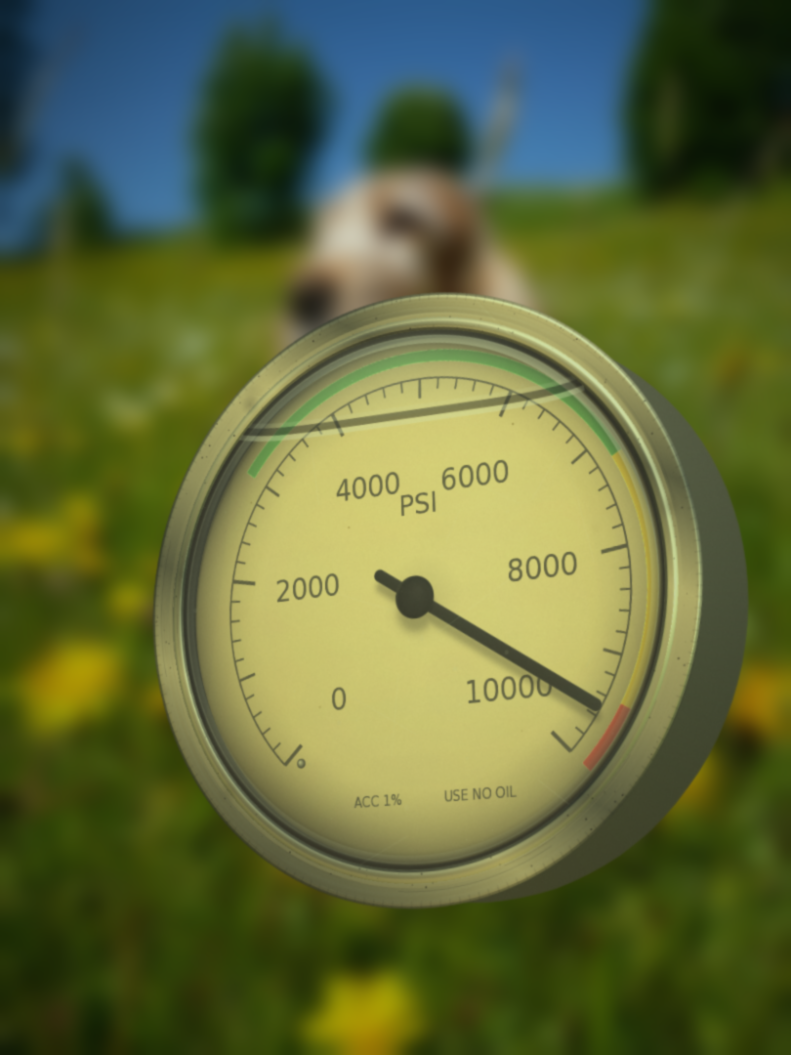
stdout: 9500
